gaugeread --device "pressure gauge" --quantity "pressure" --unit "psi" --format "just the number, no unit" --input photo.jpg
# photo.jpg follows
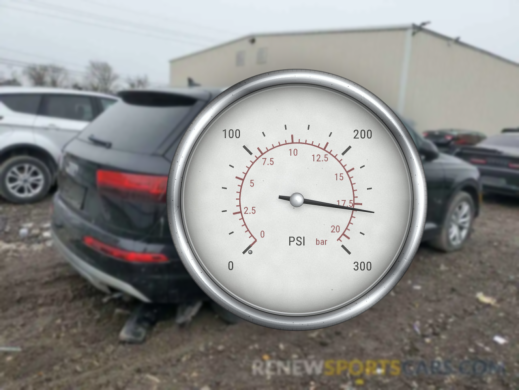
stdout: 260
